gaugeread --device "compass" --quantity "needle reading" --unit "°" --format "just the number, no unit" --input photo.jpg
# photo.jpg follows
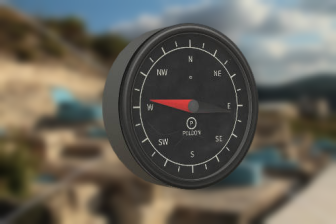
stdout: 277.5
